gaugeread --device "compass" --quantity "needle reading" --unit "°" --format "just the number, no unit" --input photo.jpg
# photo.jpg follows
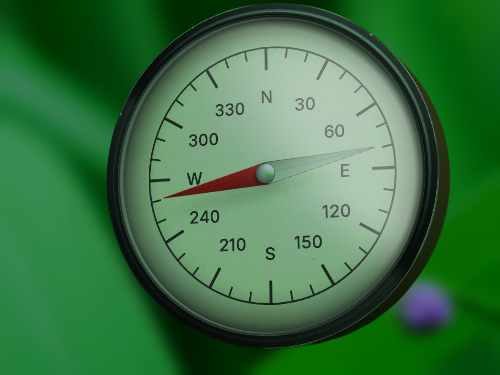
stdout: 260
